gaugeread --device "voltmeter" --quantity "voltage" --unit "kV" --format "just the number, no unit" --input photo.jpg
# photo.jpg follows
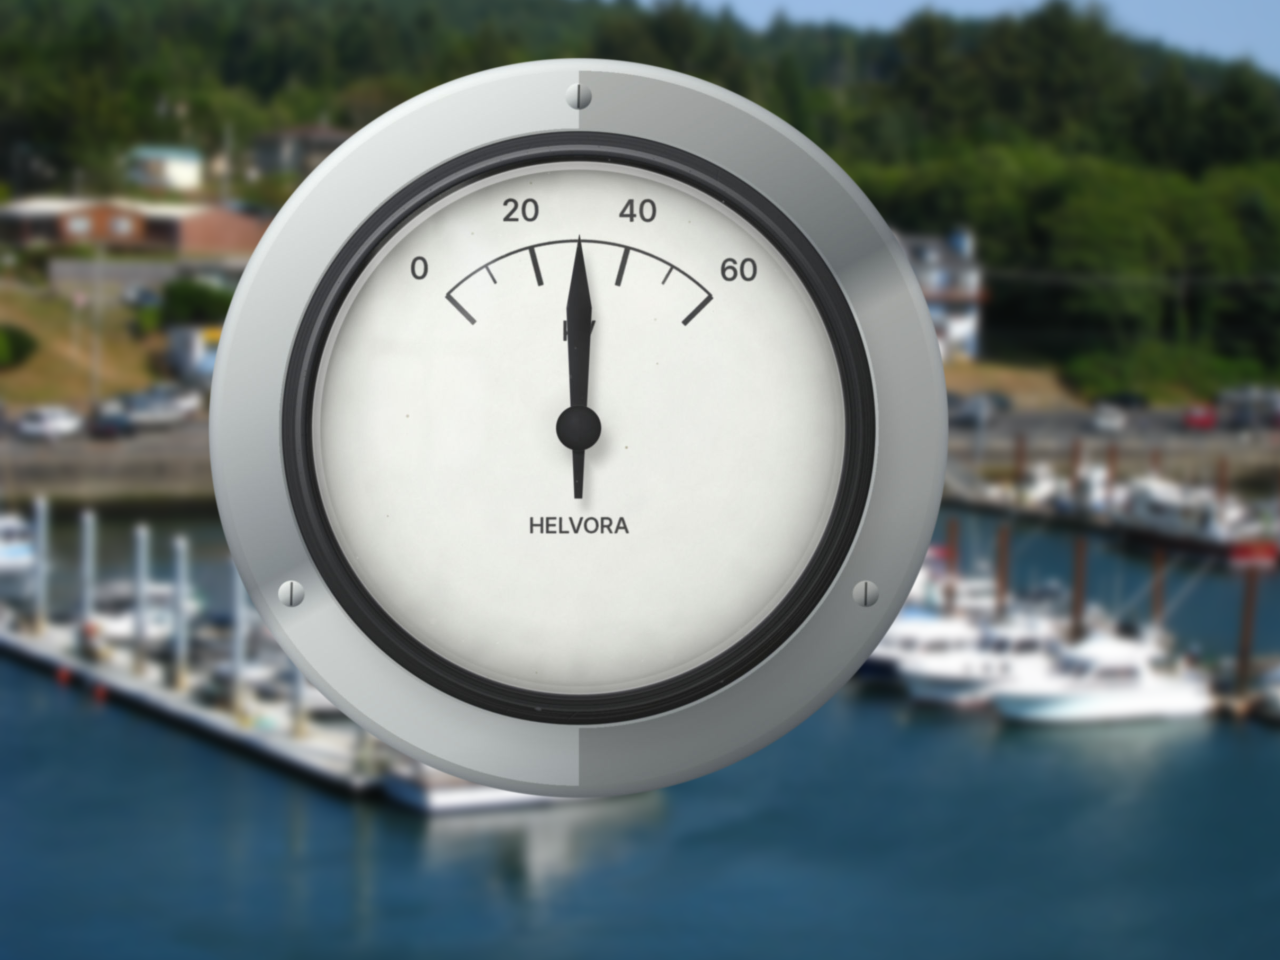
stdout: 30
